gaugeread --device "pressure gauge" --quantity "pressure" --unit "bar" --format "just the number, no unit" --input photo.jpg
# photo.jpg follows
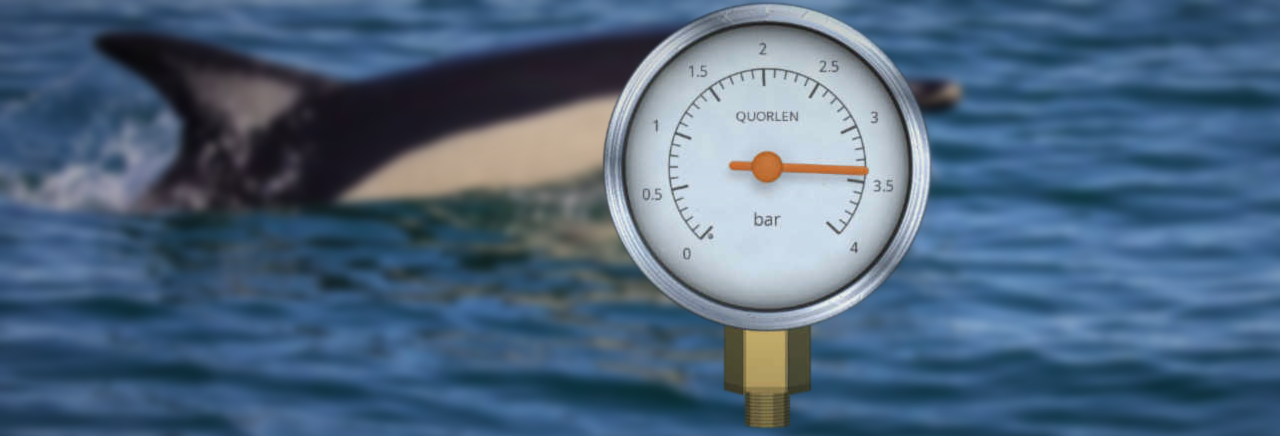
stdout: 3.4
